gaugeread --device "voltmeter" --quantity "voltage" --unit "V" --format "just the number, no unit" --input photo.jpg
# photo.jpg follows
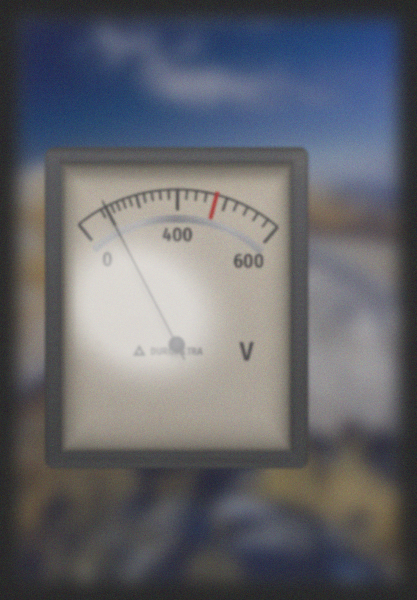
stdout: 200
